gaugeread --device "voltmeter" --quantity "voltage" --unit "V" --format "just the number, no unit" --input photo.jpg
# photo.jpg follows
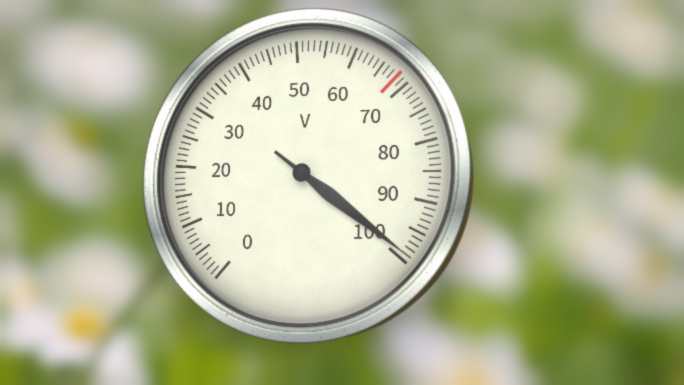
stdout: 99
